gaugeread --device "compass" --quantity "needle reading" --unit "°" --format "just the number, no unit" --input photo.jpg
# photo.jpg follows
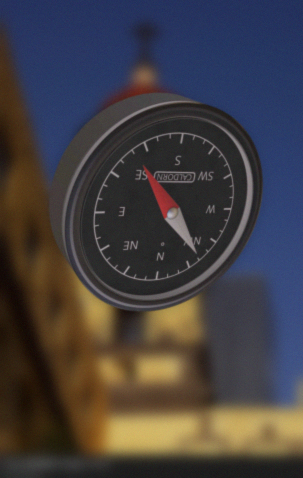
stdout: 140
